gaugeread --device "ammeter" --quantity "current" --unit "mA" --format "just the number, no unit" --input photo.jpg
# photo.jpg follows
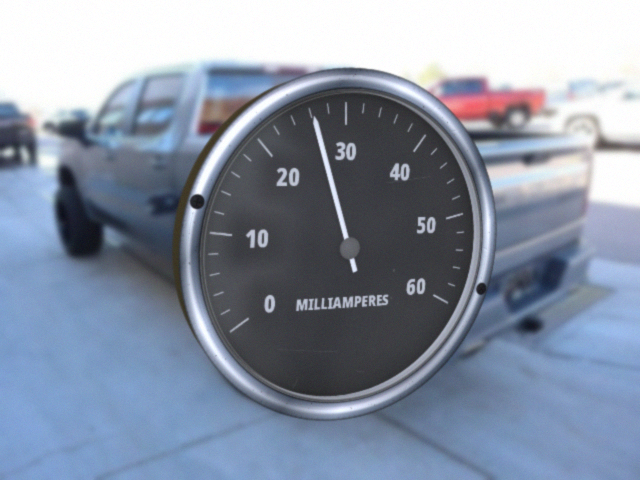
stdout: 26
